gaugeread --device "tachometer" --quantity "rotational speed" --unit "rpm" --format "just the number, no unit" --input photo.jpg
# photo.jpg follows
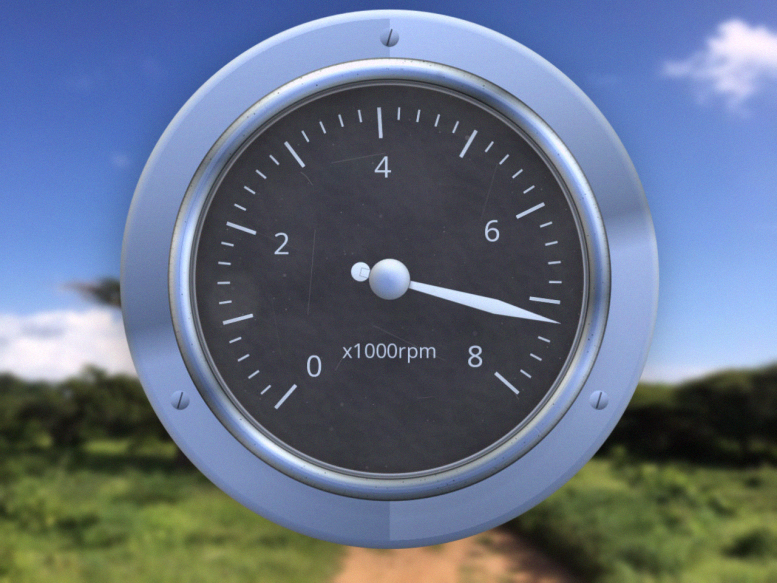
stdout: 7200
